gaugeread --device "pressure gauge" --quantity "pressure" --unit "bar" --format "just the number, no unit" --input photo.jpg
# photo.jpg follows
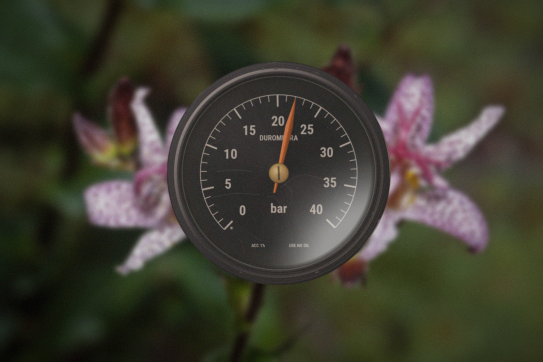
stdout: 22
